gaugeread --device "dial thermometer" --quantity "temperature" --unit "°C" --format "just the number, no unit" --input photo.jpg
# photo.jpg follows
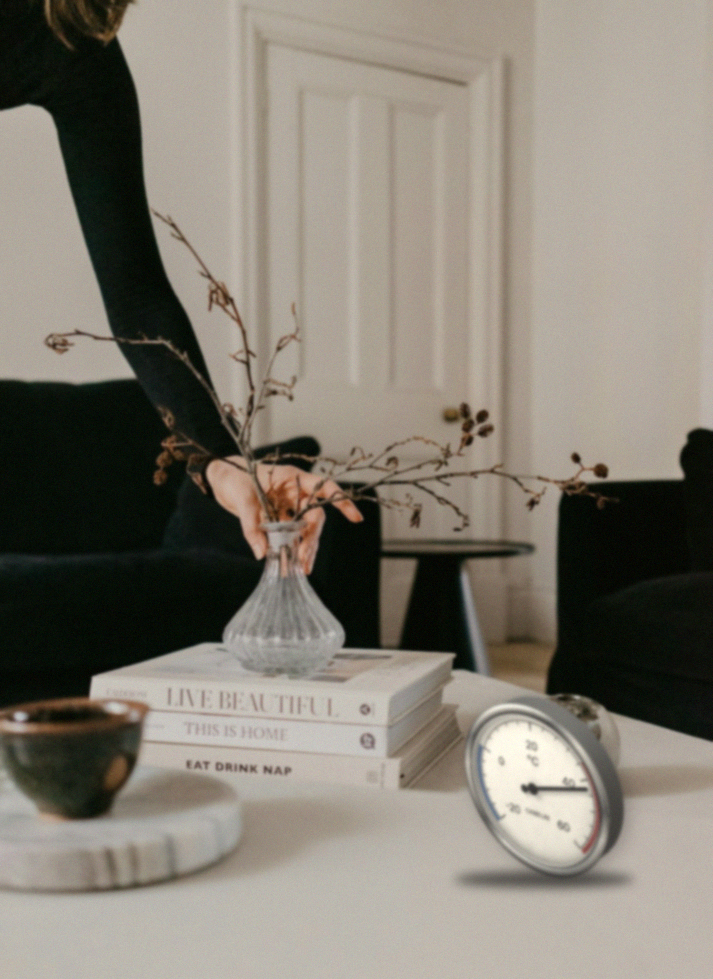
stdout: 42
